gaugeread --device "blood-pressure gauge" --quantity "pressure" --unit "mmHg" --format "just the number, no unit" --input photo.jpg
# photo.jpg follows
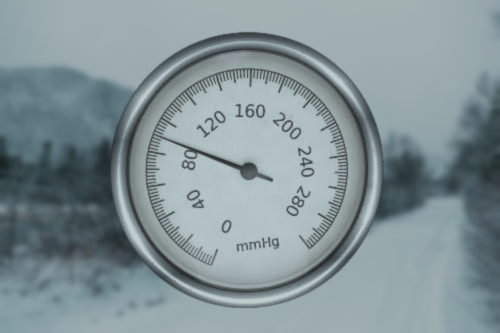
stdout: 90
